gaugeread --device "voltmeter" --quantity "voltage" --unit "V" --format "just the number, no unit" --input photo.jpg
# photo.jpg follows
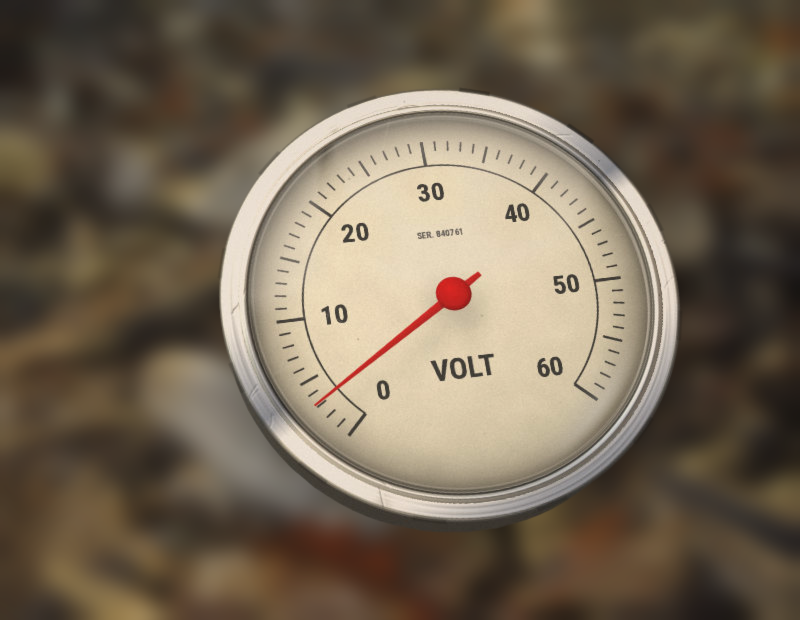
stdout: 3
